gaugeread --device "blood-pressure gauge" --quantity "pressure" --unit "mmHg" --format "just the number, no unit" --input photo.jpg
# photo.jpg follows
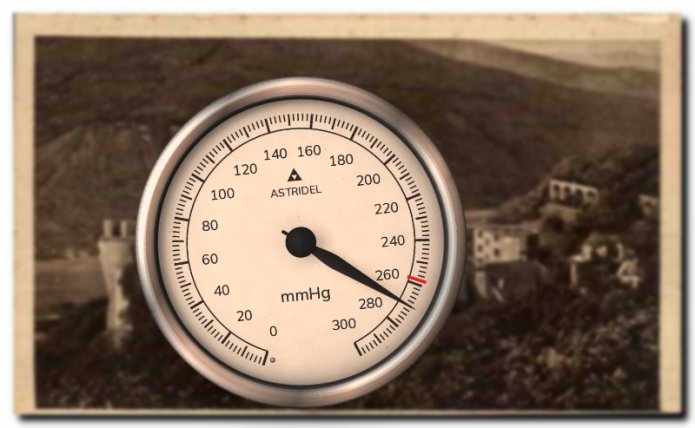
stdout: 270
